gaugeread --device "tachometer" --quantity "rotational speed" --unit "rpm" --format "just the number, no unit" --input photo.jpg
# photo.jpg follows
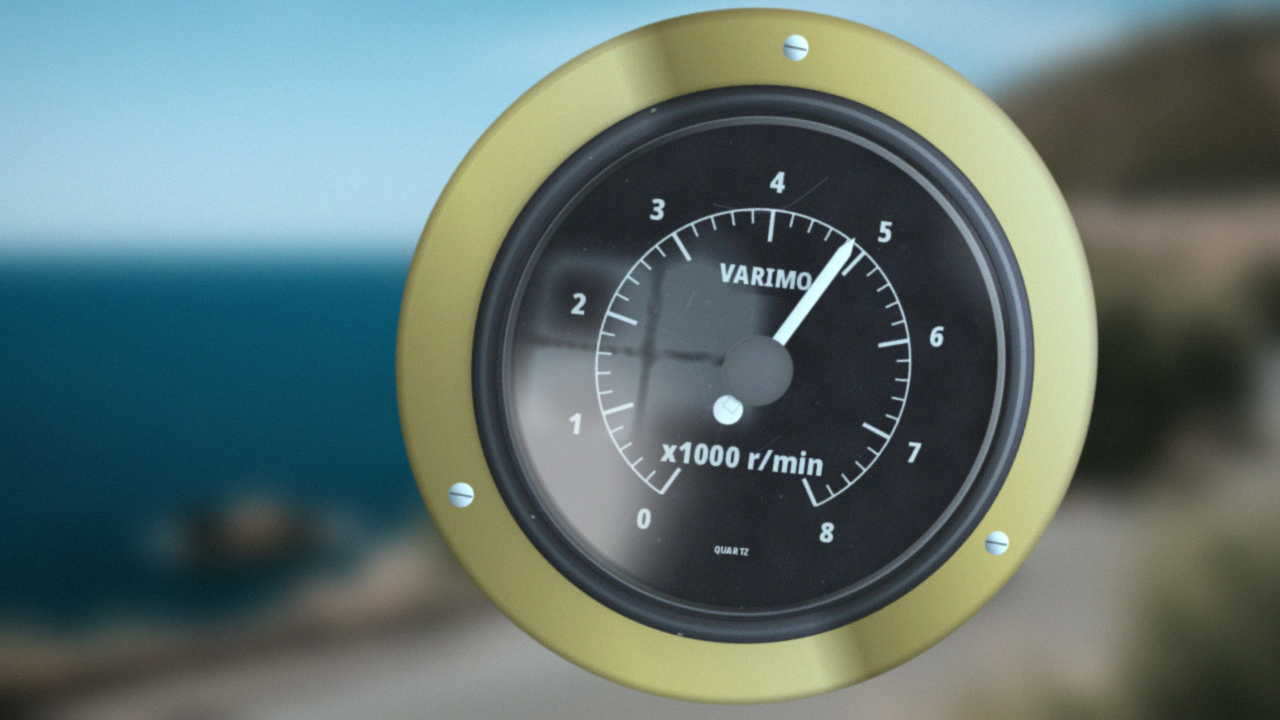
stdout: 4800
